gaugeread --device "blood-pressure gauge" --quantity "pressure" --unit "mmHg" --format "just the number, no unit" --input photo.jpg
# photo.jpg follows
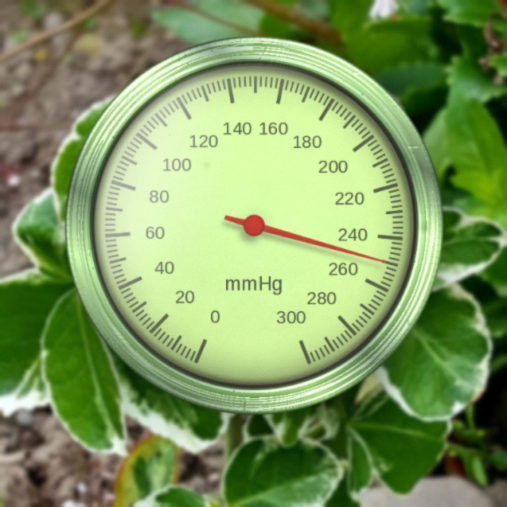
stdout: 250
